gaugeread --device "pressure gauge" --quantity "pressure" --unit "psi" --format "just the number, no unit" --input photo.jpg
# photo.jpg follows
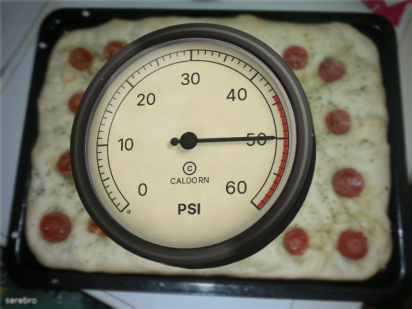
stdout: 50
